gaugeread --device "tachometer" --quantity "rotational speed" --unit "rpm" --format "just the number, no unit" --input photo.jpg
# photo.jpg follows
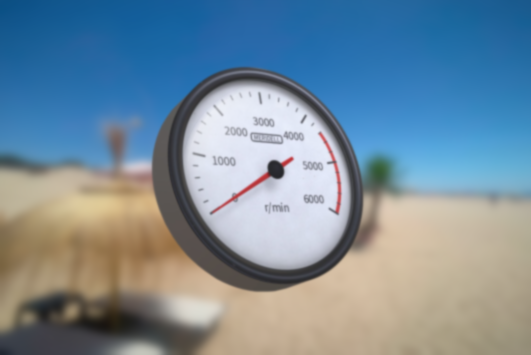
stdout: 0
